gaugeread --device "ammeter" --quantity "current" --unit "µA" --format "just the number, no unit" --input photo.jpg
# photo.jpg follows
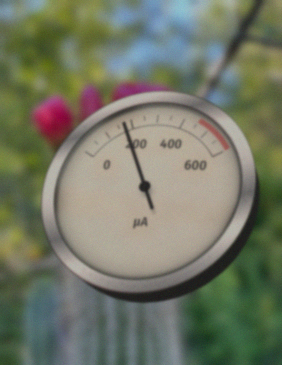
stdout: 175
